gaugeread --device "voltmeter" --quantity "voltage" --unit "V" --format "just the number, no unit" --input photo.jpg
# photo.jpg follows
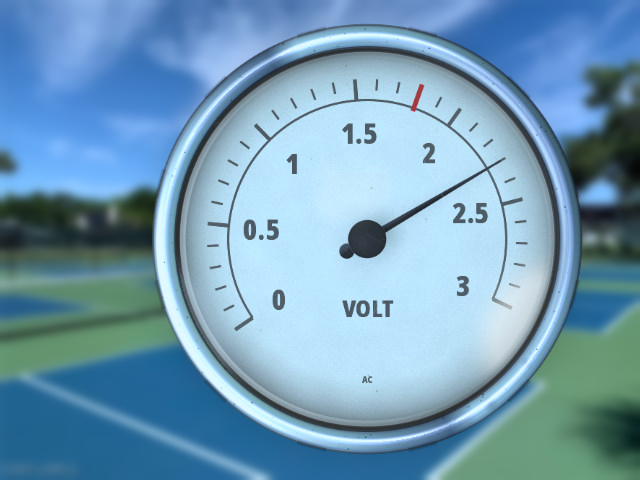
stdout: 2.3
